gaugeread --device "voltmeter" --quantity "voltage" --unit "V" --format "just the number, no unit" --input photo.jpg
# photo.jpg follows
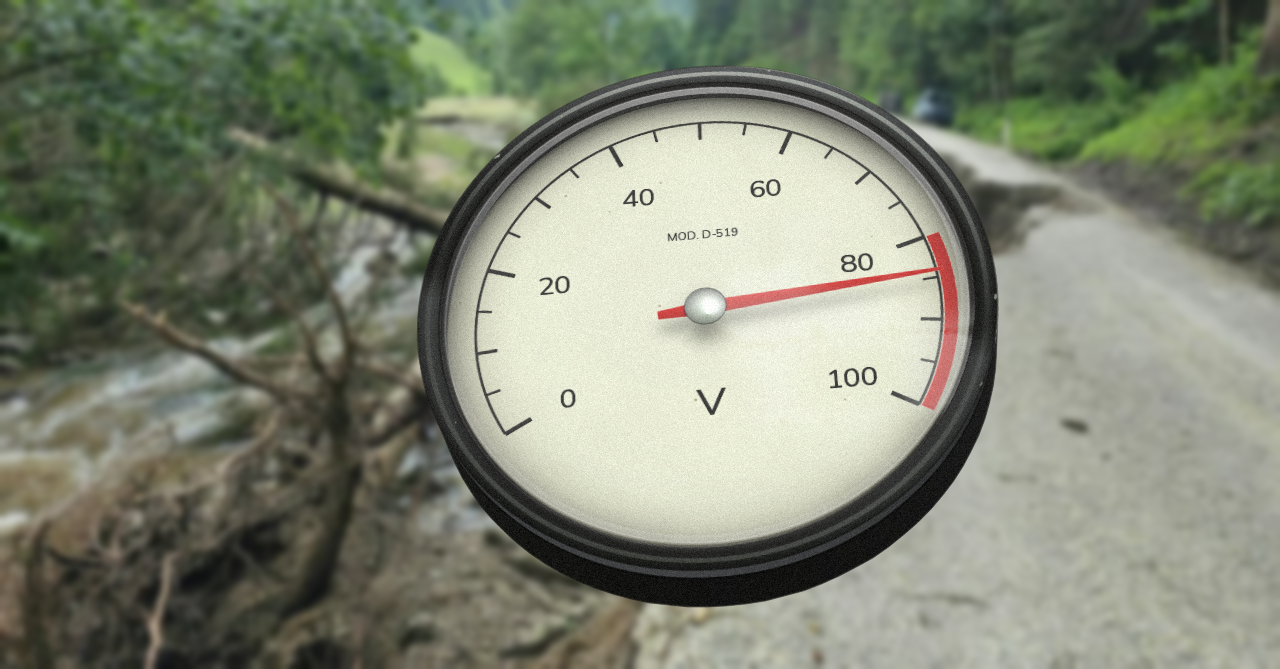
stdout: 85
